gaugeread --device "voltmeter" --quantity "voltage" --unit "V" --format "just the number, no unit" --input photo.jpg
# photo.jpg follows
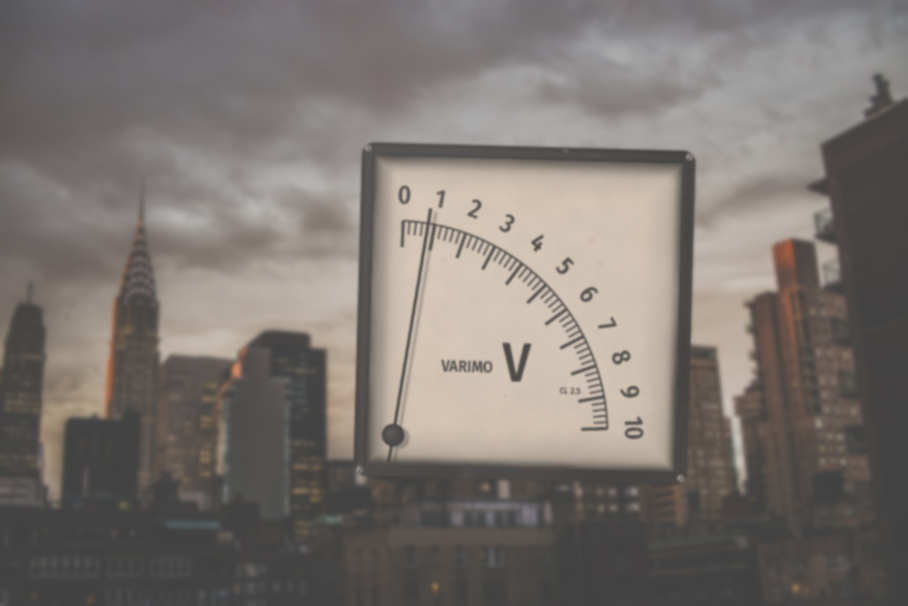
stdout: 0.8
